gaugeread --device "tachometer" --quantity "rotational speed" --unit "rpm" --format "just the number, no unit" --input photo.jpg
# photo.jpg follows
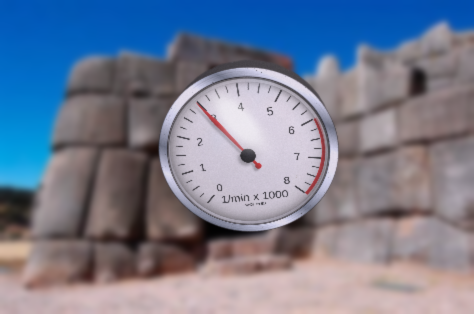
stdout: 3000
